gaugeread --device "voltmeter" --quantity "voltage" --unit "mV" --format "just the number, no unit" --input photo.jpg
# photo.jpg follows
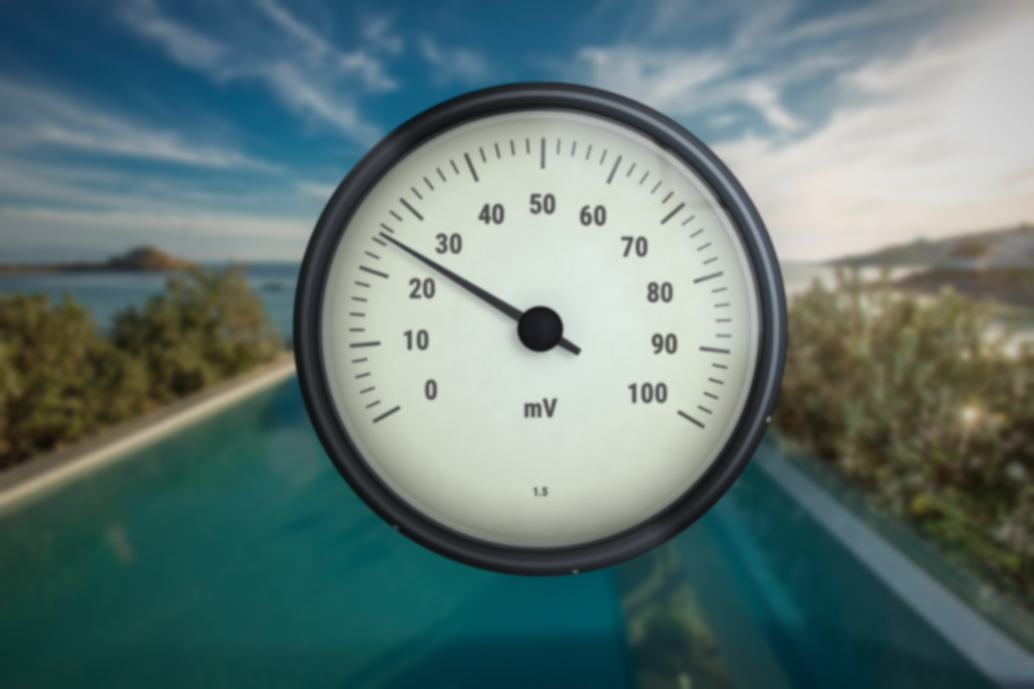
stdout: 25
